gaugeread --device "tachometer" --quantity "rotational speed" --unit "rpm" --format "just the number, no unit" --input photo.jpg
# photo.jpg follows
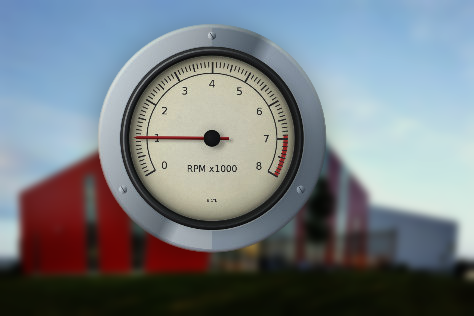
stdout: 1000
